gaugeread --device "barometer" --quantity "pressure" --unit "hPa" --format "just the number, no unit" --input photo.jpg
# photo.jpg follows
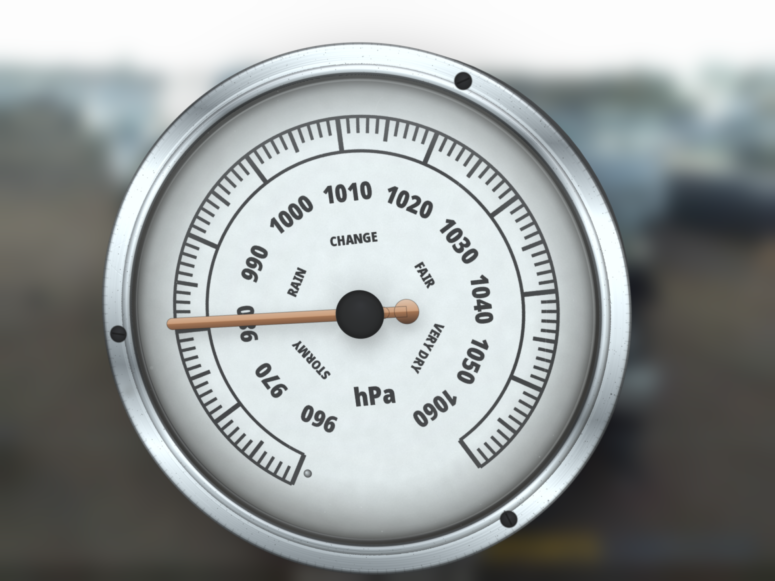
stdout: 981
